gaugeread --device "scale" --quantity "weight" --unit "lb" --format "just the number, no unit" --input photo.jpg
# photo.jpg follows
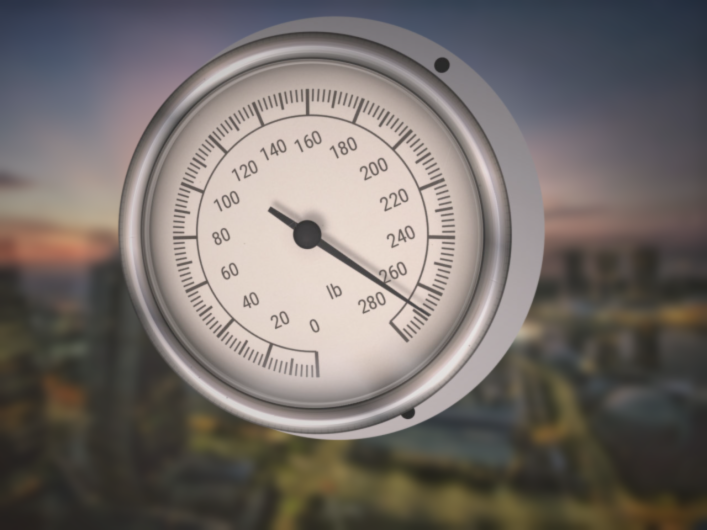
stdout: 268
